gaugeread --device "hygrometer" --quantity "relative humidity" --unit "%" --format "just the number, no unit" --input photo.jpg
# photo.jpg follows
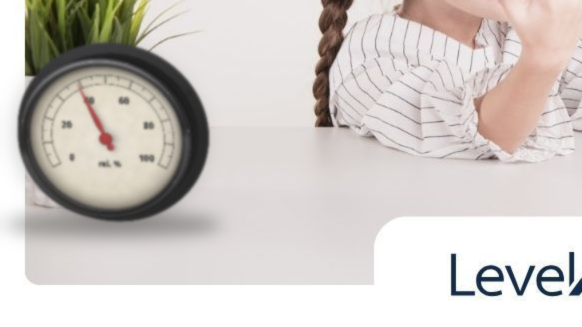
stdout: 40
